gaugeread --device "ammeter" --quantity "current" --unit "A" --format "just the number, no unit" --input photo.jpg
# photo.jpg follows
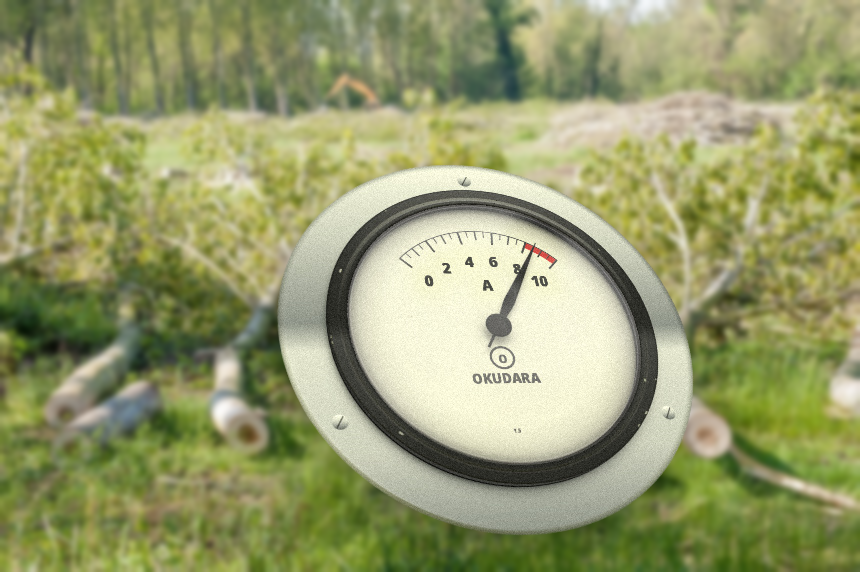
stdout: 8.5
